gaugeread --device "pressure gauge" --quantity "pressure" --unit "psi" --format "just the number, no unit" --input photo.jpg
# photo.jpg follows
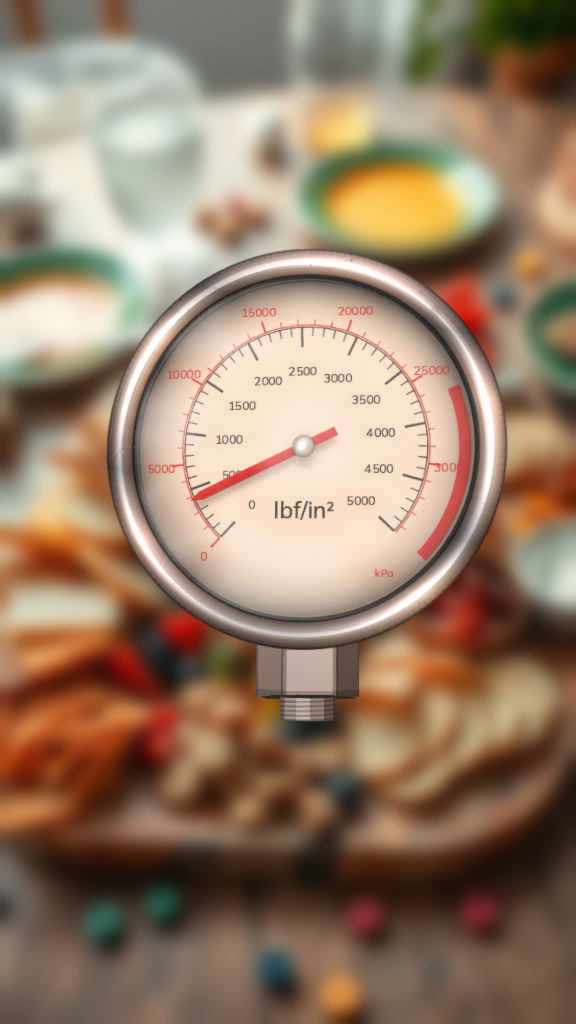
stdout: 400
